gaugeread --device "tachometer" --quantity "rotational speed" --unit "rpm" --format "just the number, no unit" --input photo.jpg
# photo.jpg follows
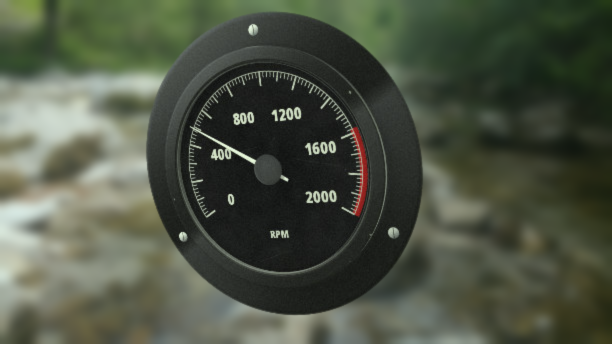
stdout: 500
